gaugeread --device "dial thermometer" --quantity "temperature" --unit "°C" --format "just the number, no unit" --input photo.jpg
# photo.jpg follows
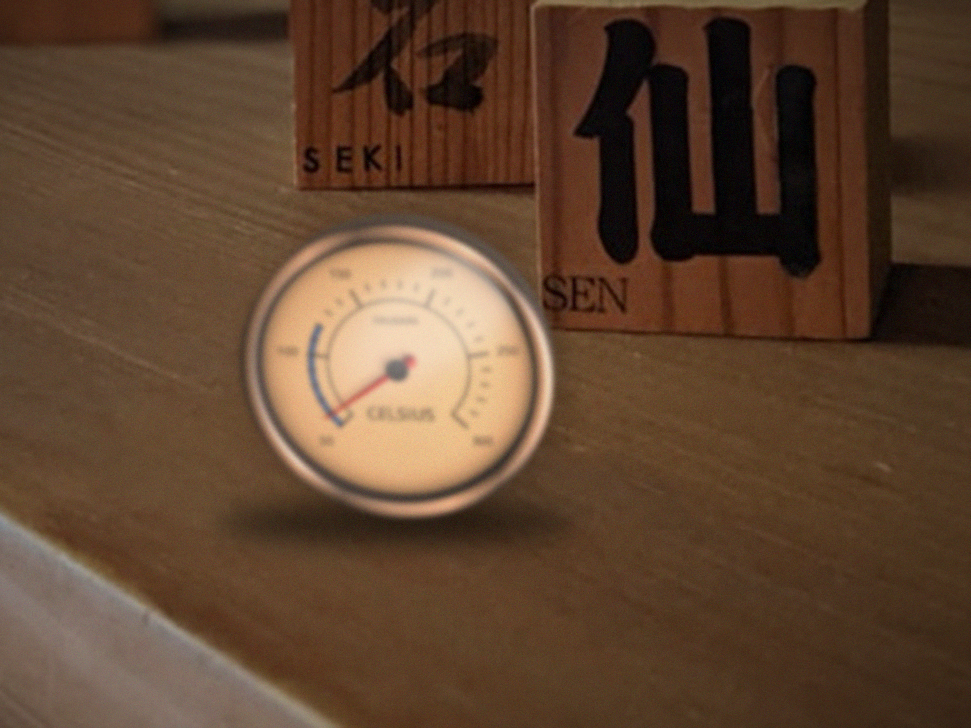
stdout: 60
